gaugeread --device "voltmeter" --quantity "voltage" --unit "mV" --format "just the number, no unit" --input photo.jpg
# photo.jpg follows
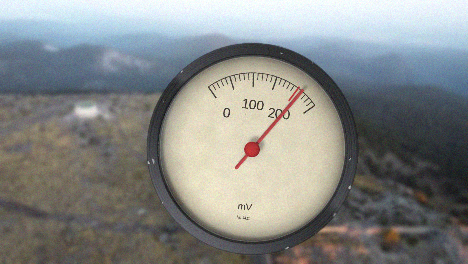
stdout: 210
